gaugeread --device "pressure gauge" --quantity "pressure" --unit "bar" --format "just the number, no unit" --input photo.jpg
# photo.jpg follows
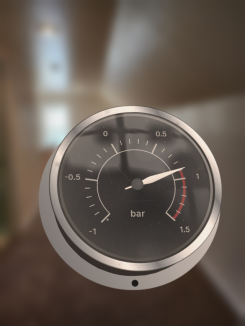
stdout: 0.9
